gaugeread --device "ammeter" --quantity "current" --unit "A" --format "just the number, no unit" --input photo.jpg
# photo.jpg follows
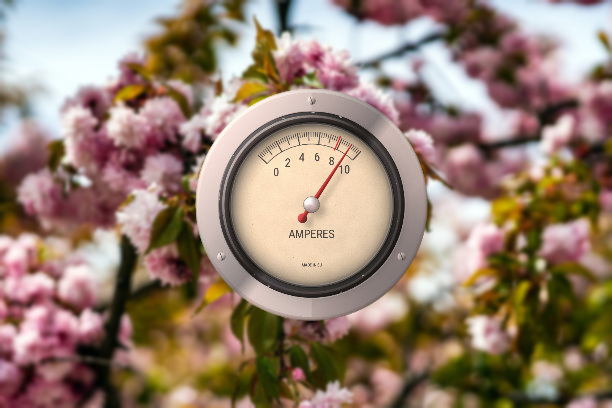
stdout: 9
